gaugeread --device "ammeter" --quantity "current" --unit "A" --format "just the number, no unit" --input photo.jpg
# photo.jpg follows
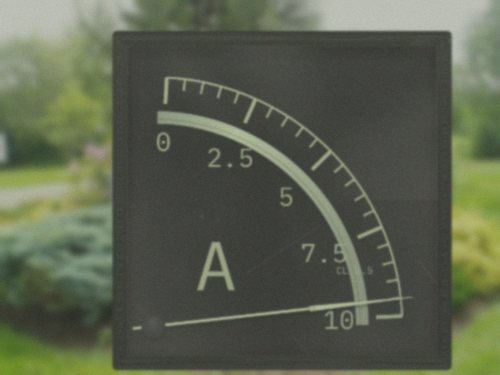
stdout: 9.5
